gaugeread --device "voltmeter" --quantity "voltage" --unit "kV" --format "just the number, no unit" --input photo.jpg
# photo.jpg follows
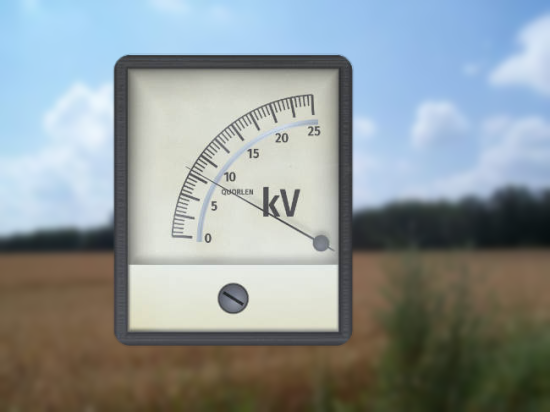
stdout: 8
